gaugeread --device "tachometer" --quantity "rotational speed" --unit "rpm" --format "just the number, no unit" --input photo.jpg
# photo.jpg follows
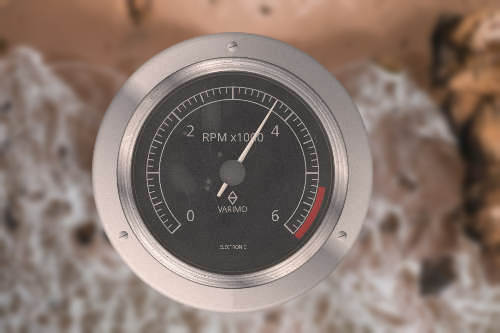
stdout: 3700
